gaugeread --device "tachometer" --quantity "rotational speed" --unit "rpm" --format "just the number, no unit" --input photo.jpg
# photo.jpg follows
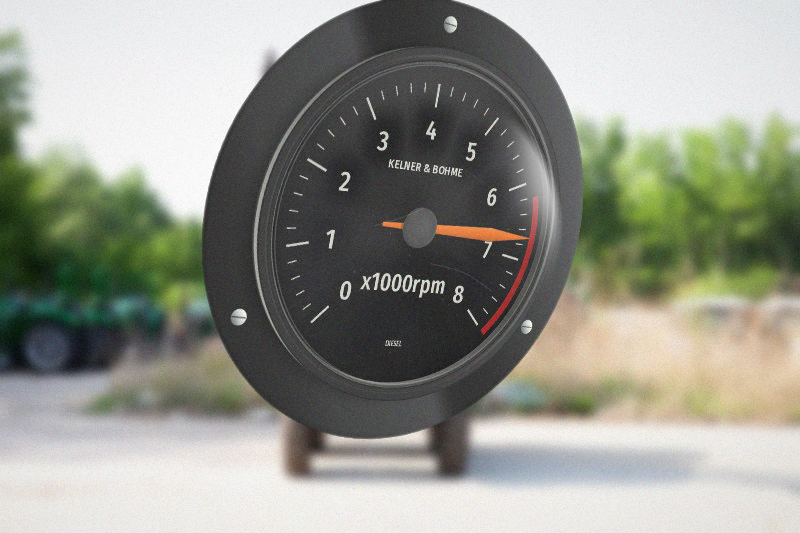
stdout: 6700
